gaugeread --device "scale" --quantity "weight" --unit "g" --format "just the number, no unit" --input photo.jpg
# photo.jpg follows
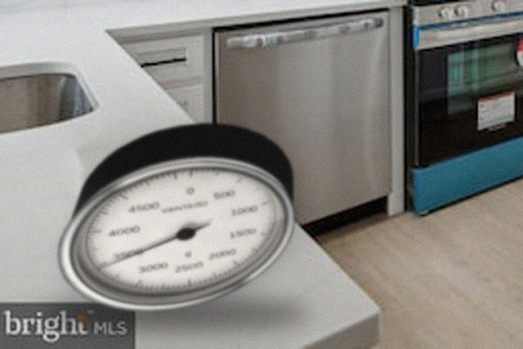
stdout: 3500
